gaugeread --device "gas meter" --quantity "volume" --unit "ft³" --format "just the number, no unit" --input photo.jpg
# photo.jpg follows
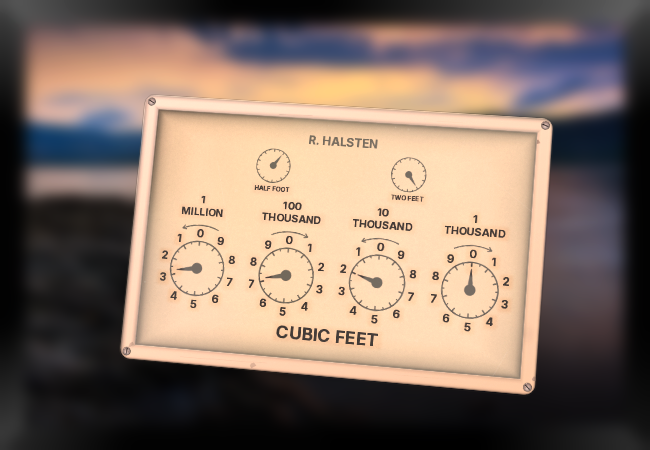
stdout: 272000
